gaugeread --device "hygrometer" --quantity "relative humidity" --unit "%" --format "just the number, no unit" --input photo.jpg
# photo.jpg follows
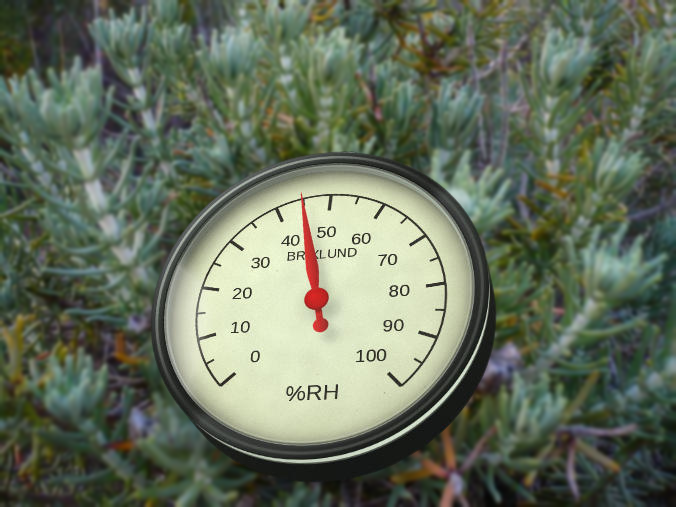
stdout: 45
